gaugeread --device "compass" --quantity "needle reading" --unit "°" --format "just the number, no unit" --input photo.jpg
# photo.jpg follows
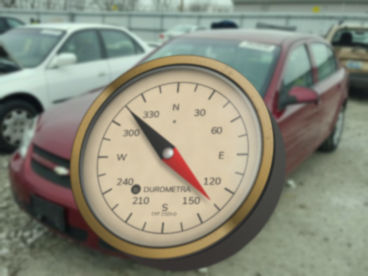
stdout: 135
